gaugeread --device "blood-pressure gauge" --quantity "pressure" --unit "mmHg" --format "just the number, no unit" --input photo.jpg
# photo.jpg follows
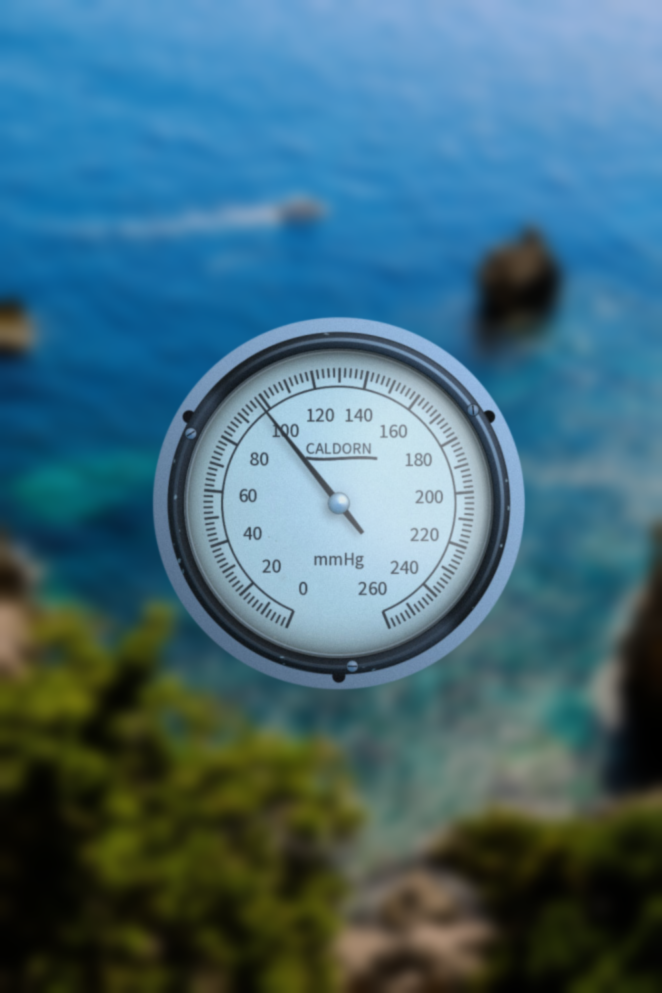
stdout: 98
